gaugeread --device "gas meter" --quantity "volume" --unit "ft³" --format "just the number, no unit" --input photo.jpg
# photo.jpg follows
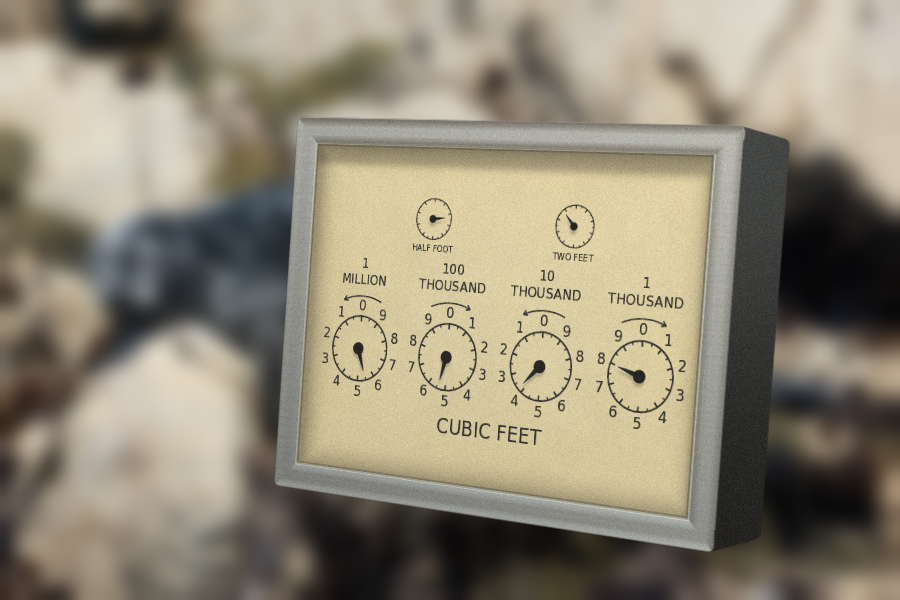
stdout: 553800
